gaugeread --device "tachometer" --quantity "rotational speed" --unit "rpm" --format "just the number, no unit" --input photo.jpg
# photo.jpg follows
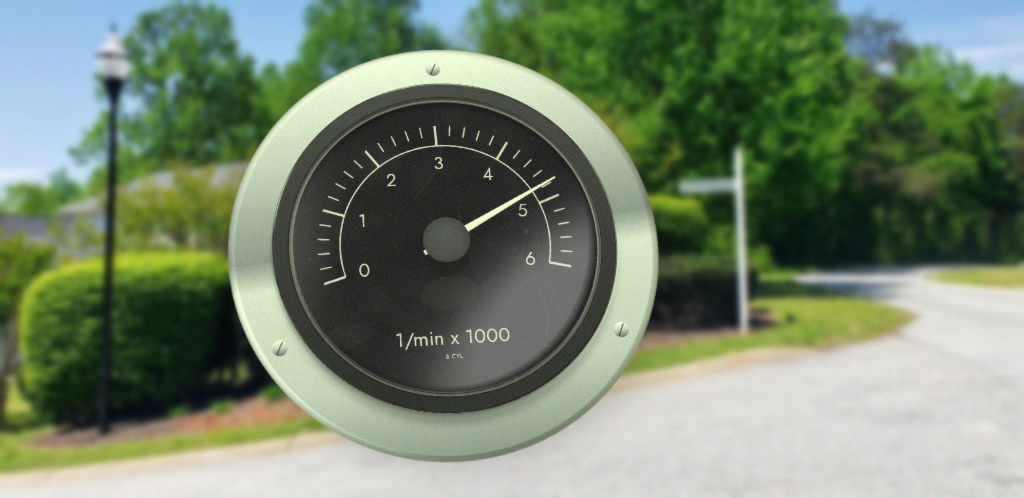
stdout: 4800
